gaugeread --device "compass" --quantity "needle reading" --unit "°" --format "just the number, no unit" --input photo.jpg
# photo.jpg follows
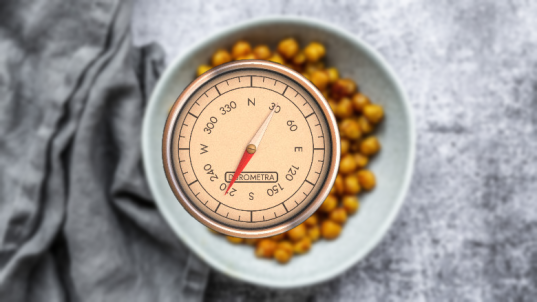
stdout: 210
